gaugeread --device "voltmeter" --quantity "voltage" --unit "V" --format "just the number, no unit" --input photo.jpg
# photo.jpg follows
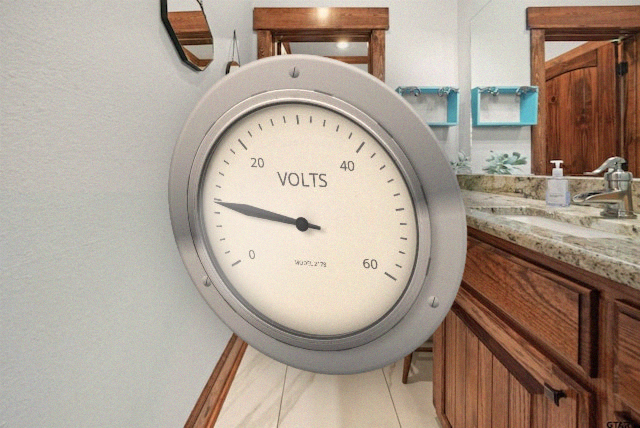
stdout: 10
